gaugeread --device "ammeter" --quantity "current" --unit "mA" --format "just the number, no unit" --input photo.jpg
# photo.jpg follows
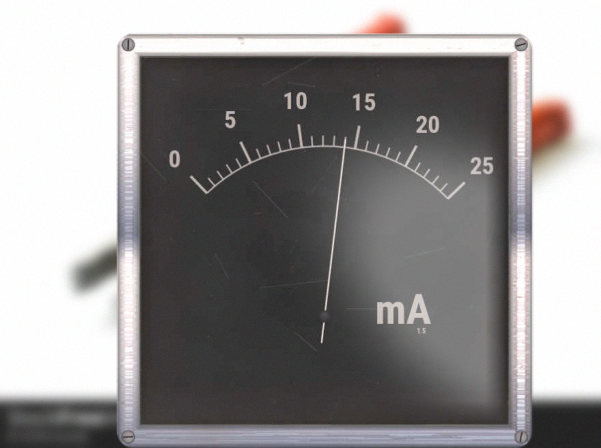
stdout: 14
